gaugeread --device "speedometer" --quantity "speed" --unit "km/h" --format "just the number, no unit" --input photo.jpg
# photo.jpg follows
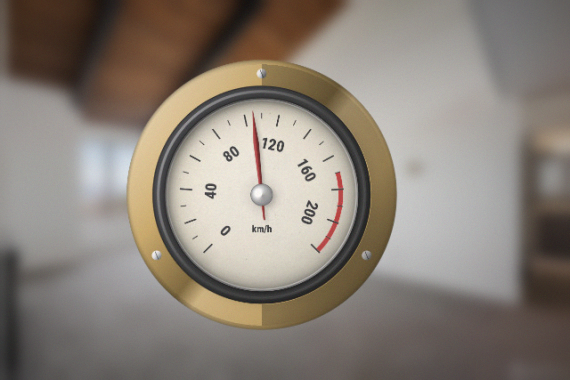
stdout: 105
